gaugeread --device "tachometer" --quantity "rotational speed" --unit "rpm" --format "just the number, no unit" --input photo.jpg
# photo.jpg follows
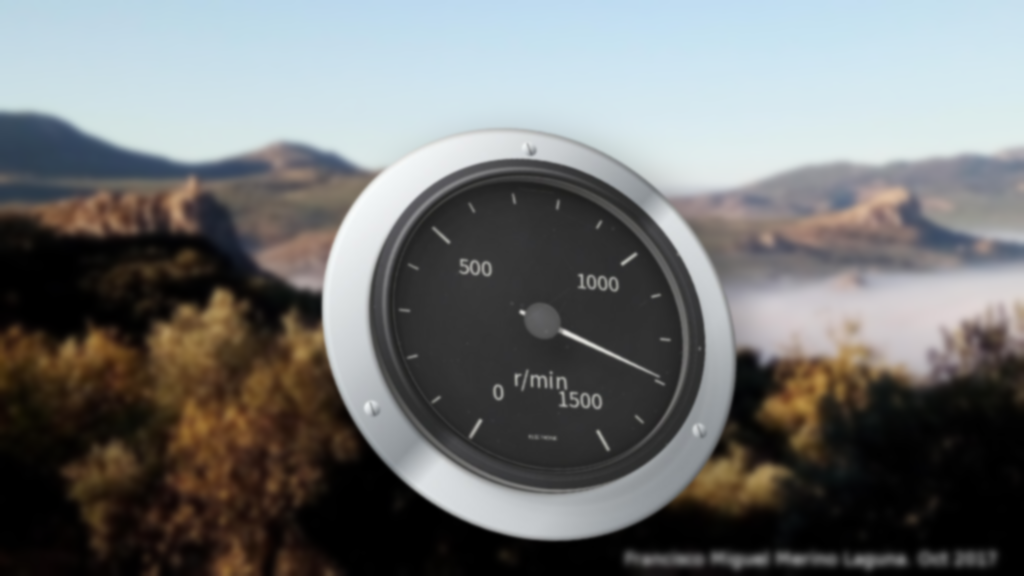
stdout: 1300
